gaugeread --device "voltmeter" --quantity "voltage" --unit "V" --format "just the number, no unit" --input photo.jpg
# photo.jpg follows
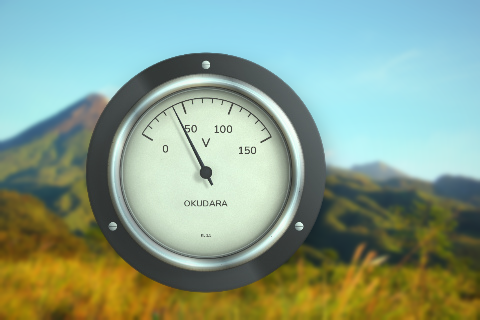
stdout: 40
